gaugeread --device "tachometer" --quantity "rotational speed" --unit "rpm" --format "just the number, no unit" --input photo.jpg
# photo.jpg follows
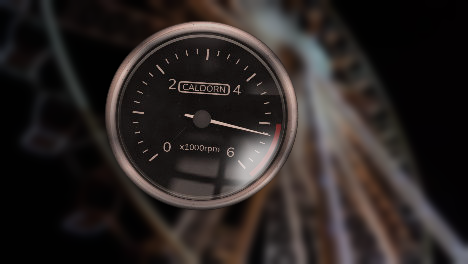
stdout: 5200
